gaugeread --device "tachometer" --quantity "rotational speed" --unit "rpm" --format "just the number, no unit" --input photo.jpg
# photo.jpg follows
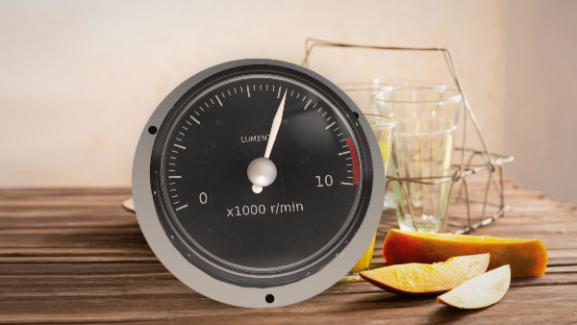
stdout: 6200
